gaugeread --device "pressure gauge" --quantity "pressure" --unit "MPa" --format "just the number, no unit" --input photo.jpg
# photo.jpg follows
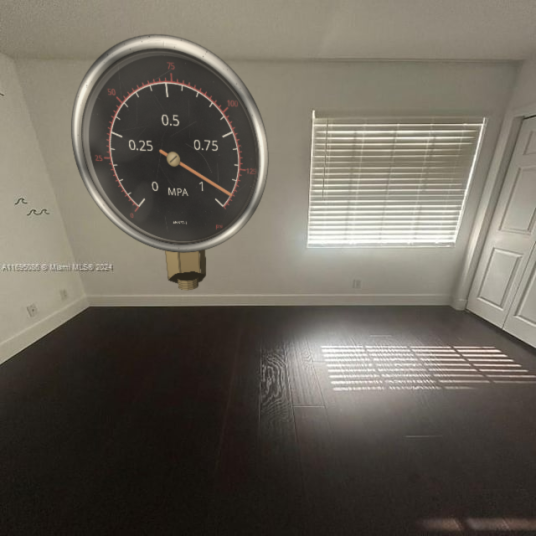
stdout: 0.95
